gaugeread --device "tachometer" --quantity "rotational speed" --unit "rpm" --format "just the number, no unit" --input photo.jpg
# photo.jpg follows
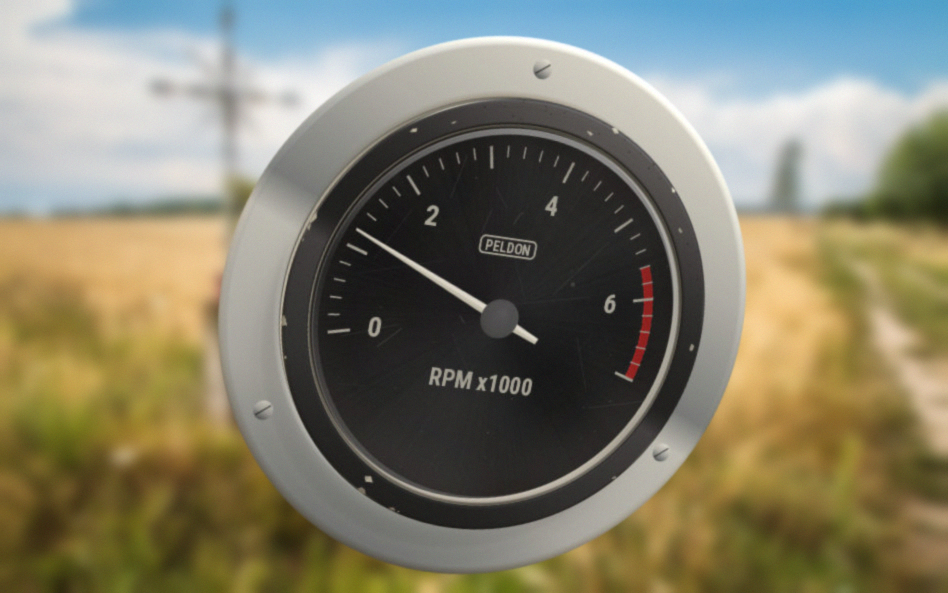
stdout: 1200
